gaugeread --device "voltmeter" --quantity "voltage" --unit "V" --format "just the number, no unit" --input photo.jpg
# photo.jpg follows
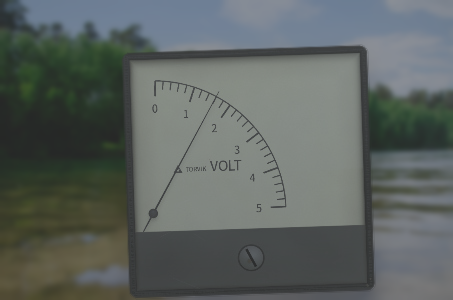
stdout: 1.6
